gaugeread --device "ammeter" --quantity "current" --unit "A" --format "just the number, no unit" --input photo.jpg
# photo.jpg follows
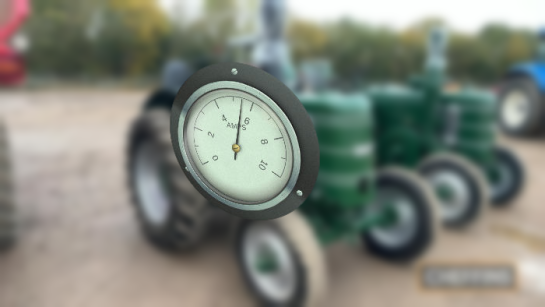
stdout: 5.5
